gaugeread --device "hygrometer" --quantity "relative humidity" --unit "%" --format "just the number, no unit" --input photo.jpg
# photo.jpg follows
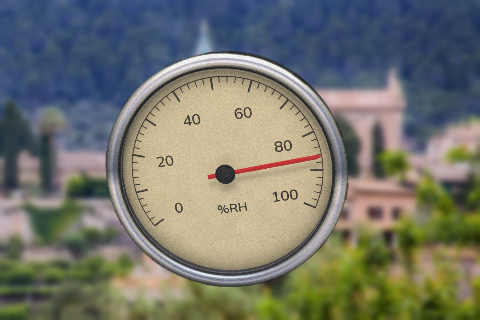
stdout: 86
